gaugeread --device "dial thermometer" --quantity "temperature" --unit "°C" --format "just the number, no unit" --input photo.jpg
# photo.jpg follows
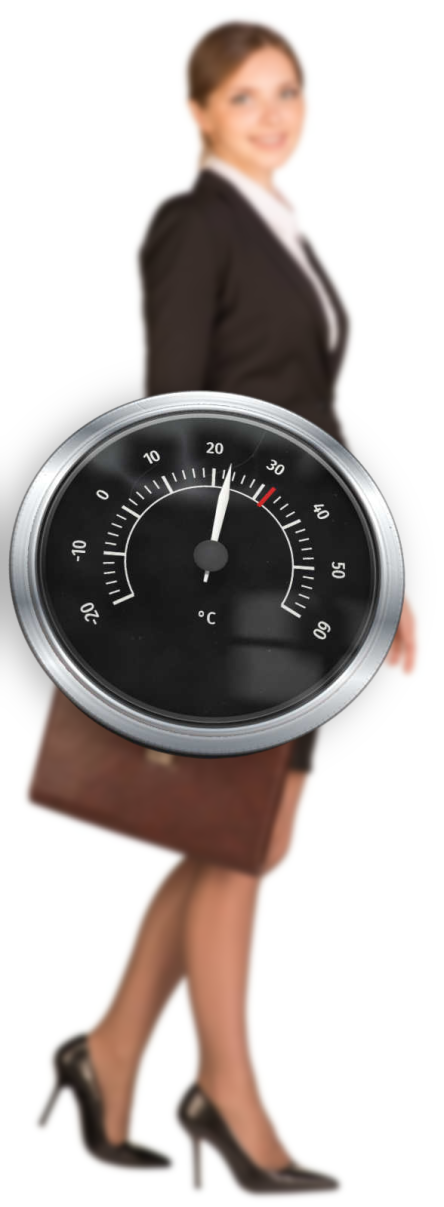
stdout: 23
